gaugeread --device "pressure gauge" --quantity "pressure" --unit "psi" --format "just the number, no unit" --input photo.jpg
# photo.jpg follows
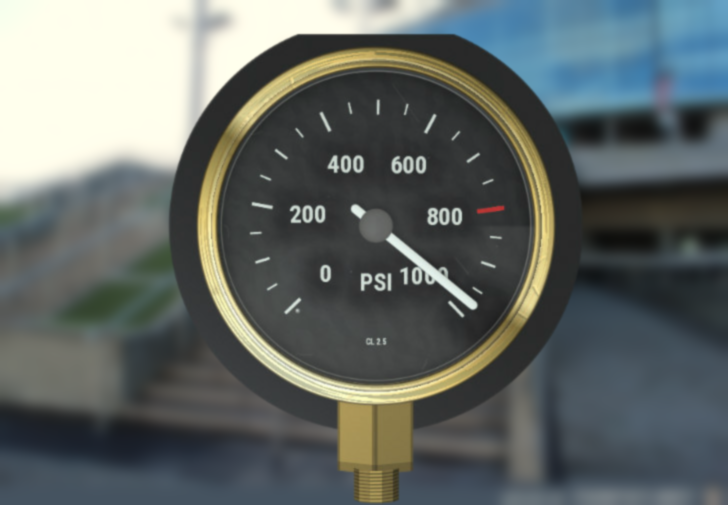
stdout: 975
